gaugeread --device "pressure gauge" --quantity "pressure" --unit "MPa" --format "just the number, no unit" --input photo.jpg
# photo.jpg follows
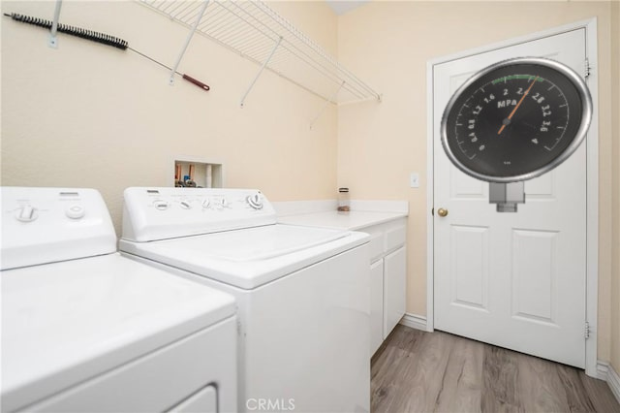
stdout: 2.5
